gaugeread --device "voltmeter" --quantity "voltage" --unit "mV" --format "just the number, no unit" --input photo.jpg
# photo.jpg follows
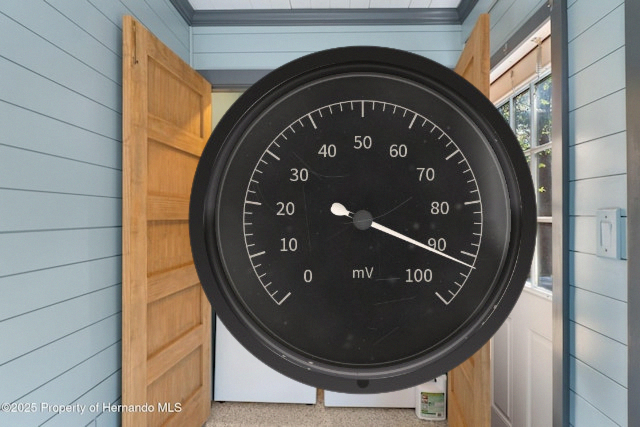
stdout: 92
